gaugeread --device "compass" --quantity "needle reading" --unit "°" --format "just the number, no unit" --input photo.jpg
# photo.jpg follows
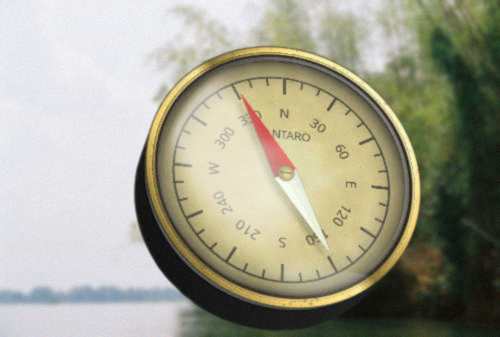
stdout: 330
